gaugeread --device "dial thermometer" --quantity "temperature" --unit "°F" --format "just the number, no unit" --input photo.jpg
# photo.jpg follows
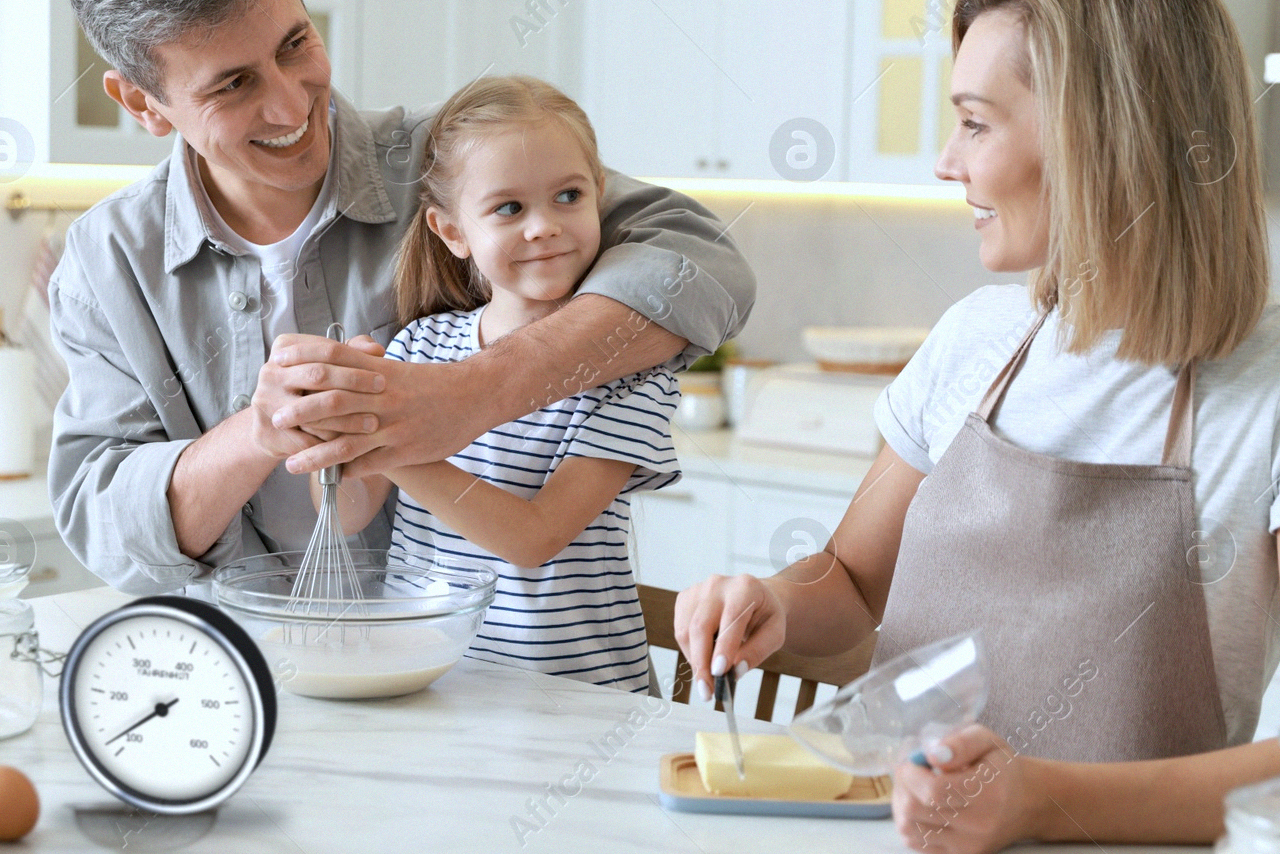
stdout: 120
